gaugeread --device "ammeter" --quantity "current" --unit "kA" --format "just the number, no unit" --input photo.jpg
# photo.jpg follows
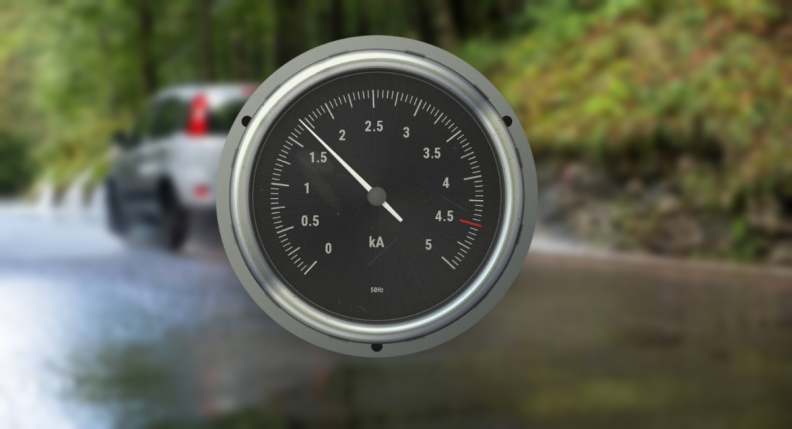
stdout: 1.7
